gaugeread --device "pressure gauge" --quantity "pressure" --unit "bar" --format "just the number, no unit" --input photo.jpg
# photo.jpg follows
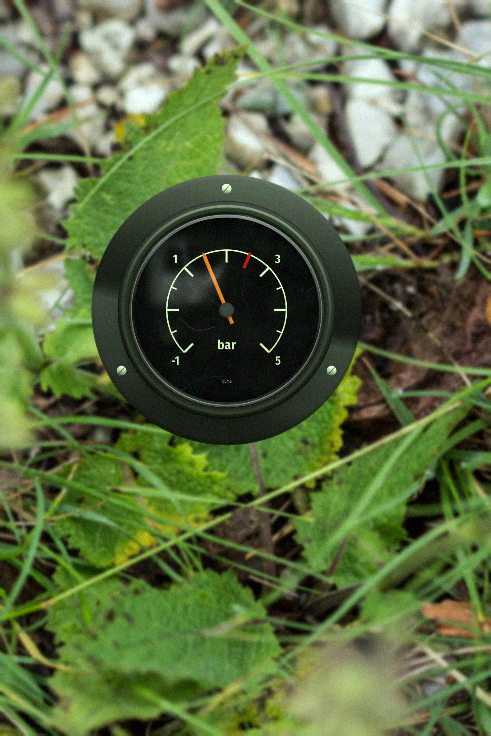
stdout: 1.5
